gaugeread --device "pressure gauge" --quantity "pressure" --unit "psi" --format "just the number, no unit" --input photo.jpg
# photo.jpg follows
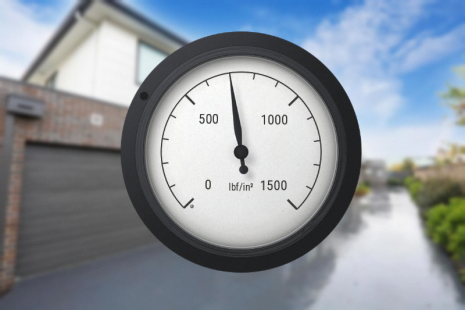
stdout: 700
